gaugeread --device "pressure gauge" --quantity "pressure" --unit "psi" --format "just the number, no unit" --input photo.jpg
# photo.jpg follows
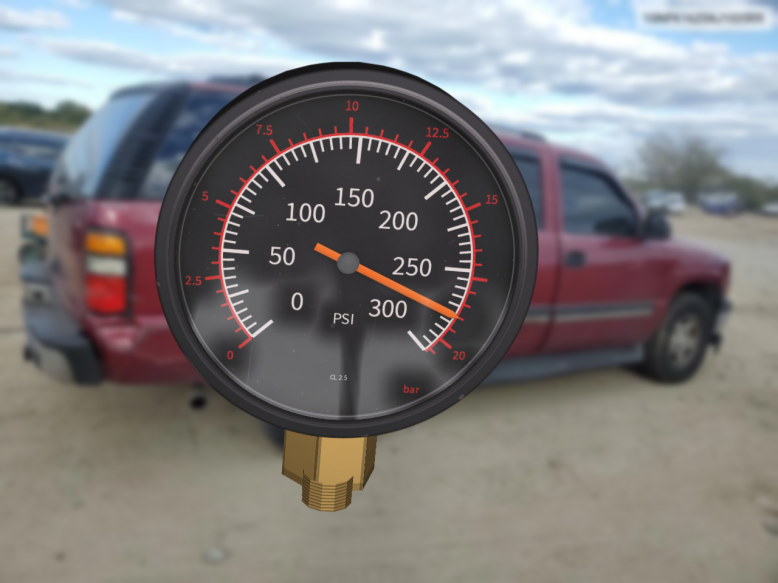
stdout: 275
